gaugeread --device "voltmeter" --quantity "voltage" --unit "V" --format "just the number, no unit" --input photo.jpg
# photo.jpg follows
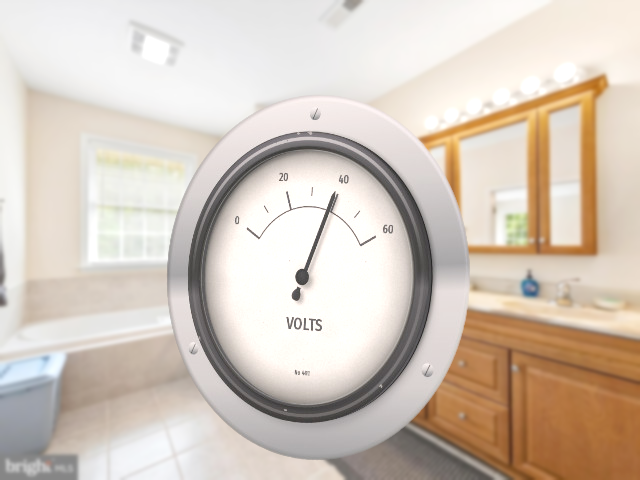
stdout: 40
